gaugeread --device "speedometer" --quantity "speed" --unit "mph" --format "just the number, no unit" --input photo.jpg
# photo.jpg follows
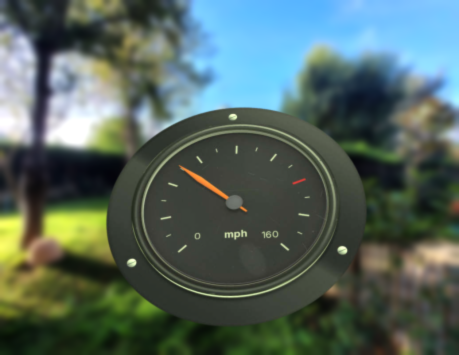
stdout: 50
